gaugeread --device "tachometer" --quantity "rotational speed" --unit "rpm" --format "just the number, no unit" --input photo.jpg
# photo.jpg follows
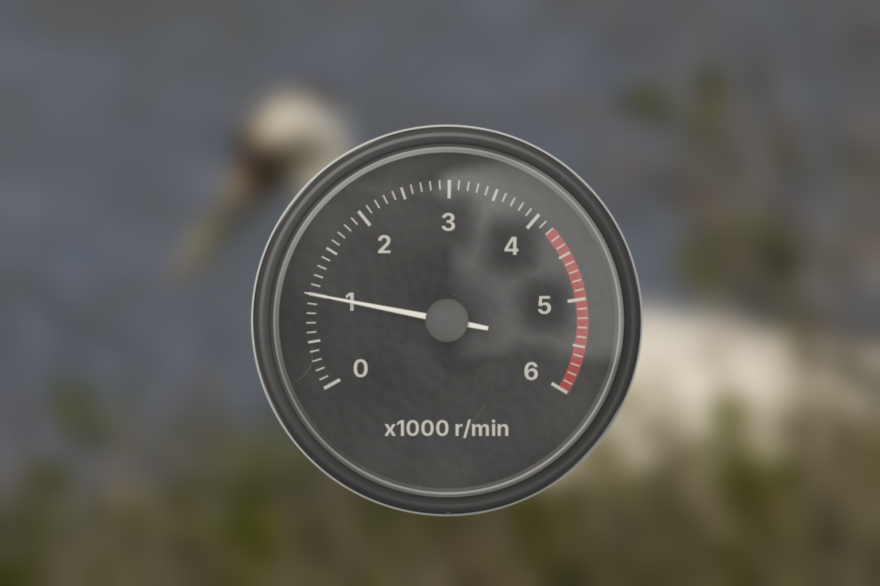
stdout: 1000
